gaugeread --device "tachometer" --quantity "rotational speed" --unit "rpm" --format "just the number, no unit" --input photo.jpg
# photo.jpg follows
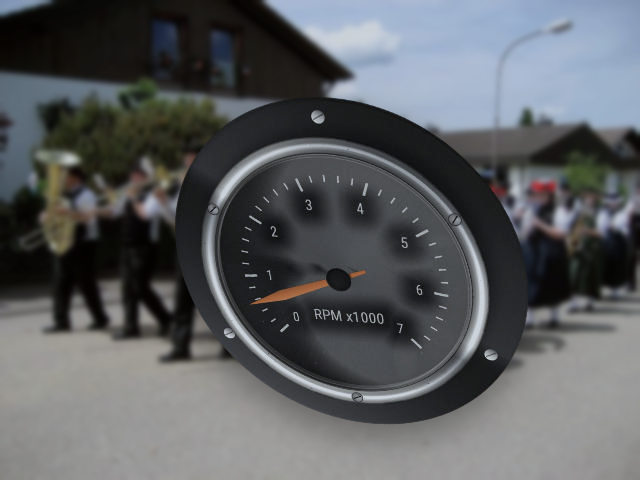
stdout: 600
